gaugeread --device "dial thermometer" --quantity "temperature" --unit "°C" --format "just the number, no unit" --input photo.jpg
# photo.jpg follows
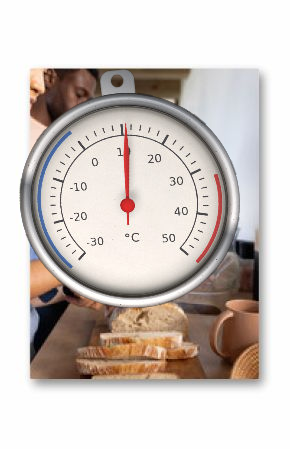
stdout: 11
